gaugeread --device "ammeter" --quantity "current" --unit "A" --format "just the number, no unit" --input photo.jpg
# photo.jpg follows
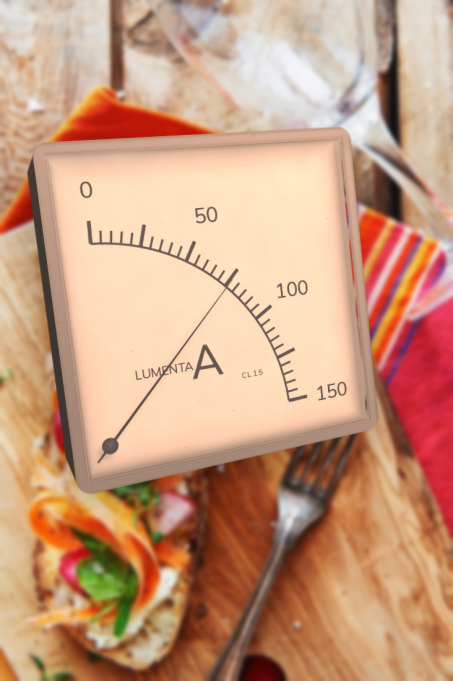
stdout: 75
